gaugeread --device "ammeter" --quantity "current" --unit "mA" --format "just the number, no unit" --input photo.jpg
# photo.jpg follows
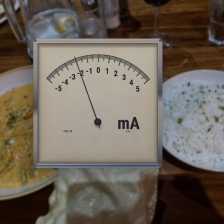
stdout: -2
